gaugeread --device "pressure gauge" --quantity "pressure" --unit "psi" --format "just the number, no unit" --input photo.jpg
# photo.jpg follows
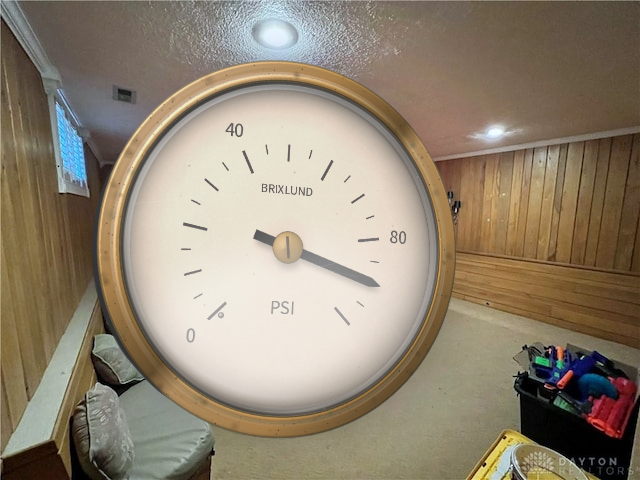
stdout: 90
